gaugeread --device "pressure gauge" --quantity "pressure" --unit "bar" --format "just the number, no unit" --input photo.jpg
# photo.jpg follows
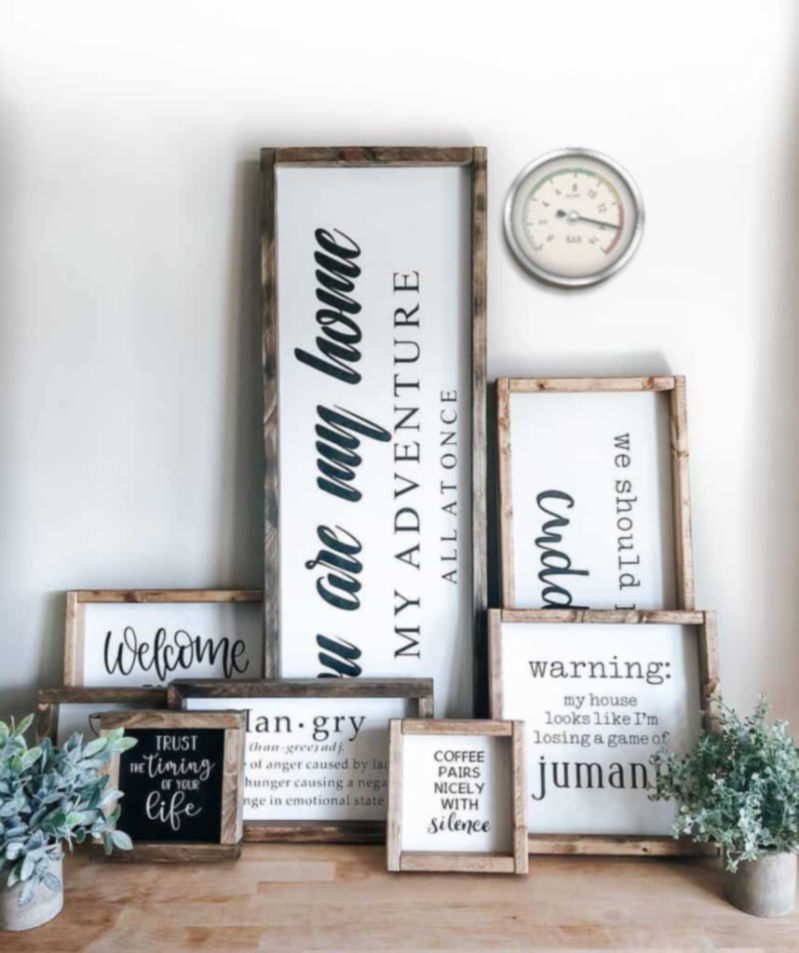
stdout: 14
